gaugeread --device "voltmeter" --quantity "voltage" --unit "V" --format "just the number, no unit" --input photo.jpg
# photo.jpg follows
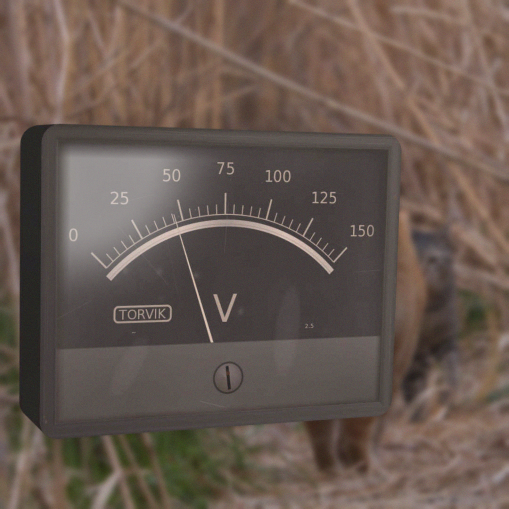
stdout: 45
